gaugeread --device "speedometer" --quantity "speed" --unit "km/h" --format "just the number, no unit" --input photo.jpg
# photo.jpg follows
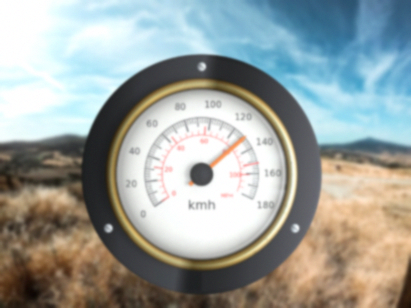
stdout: 130
